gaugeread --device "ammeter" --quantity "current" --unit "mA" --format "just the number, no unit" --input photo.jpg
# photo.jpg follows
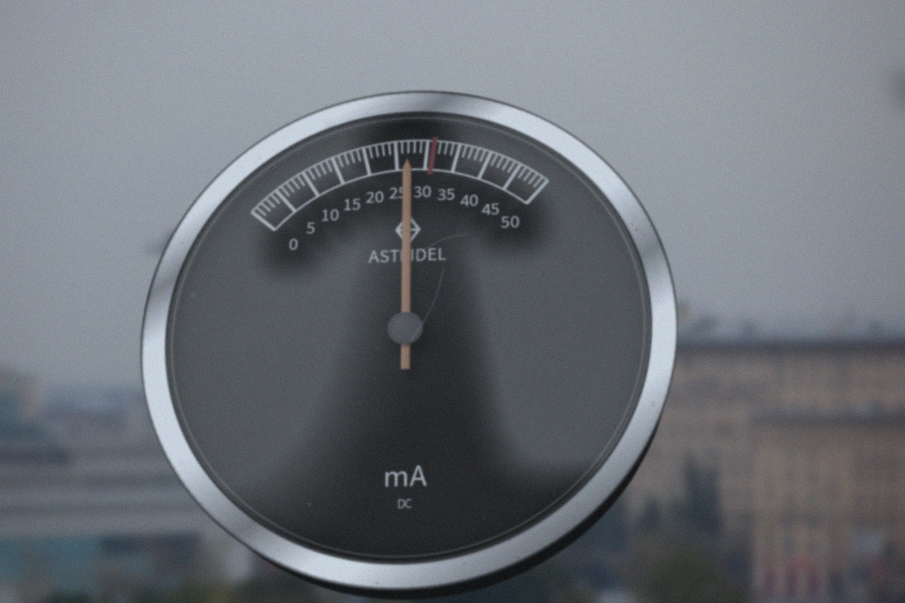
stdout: 27
